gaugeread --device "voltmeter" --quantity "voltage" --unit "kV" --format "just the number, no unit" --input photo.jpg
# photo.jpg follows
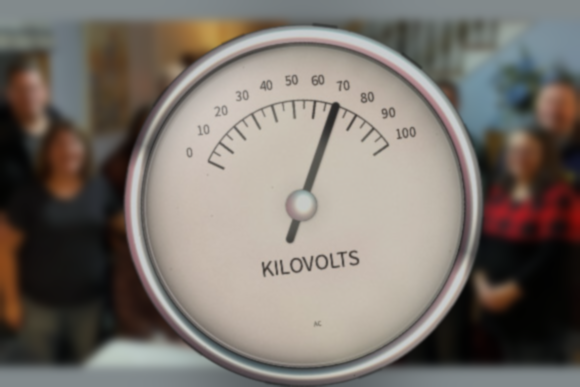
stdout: 70
